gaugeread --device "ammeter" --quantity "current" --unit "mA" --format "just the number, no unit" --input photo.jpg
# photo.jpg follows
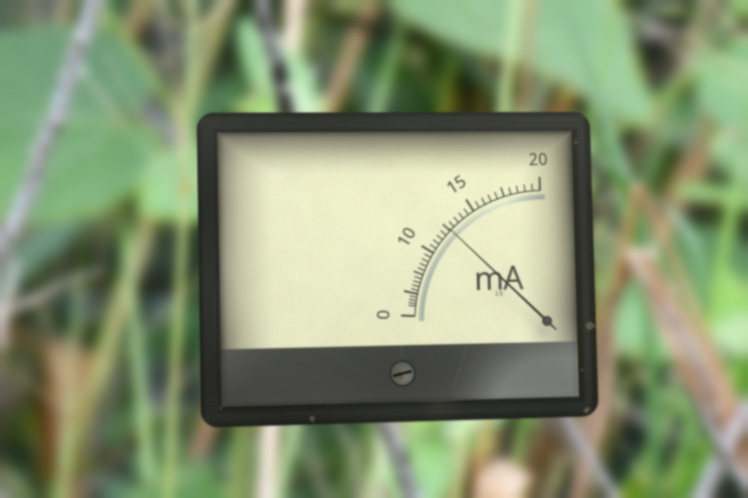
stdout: 12.5
